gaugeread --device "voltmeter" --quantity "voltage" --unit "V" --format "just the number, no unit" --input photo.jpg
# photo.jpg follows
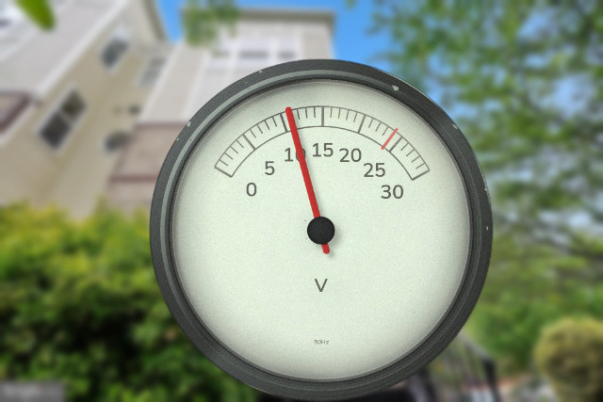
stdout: 11
